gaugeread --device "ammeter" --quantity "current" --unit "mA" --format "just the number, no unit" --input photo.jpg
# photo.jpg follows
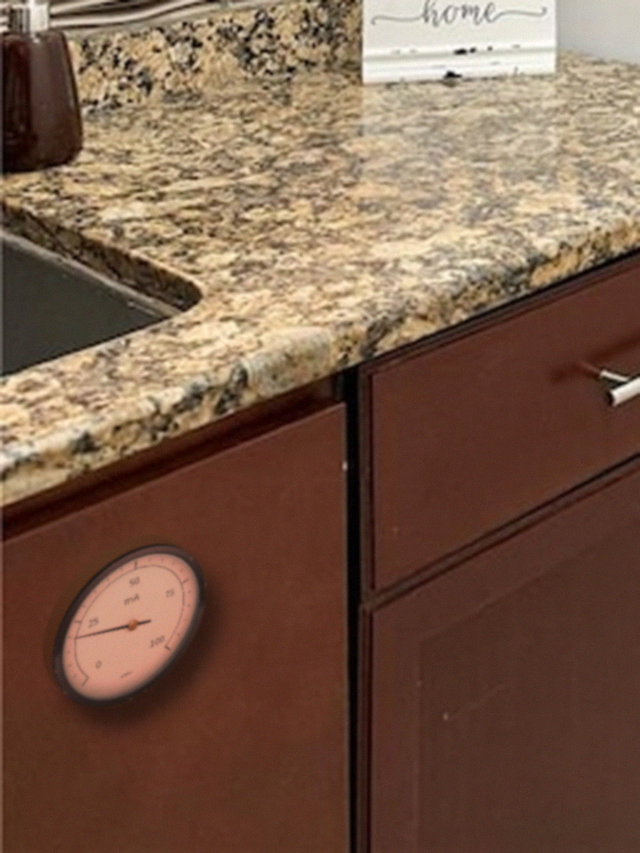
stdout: 20
